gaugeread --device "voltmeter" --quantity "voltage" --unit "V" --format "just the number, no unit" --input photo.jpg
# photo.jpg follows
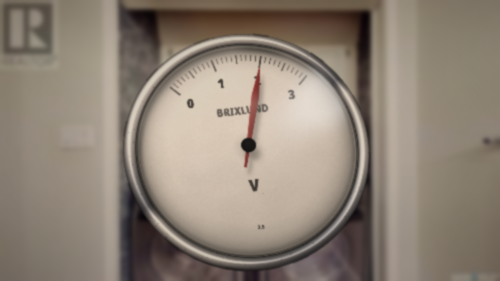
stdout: 2
